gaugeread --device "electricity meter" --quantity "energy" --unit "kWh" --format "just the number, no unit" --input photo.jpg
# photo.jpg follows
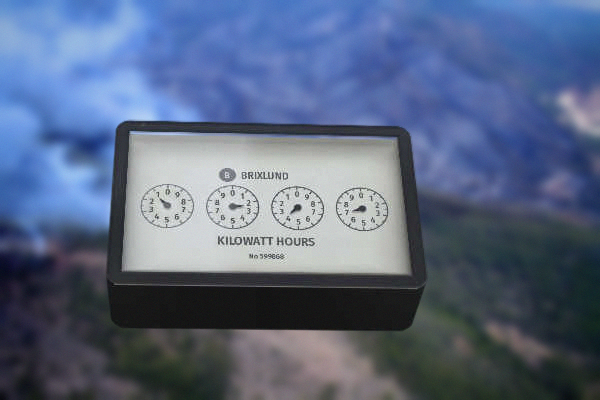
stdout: 1237
